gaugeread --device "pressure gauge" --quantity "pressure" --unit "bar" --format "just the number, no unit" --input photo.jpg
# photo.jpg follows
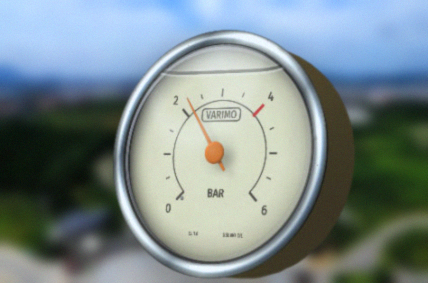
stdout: 2.25
